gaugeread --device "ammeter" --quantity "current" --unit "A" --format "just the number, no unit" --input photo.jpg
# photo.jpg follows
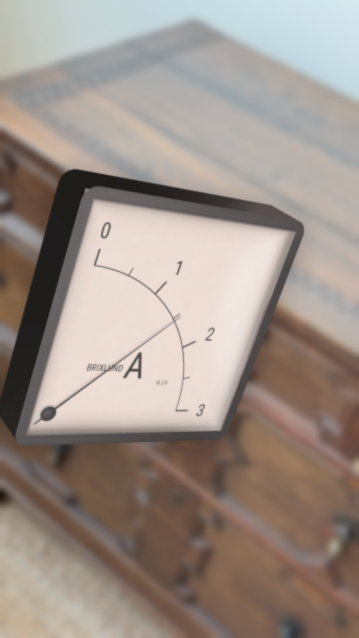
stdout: 1.5
